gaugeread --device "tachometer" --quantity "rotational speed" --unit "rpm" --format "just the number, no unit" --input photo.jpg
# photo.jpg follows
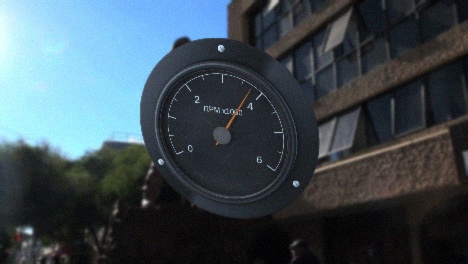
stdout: 3750
